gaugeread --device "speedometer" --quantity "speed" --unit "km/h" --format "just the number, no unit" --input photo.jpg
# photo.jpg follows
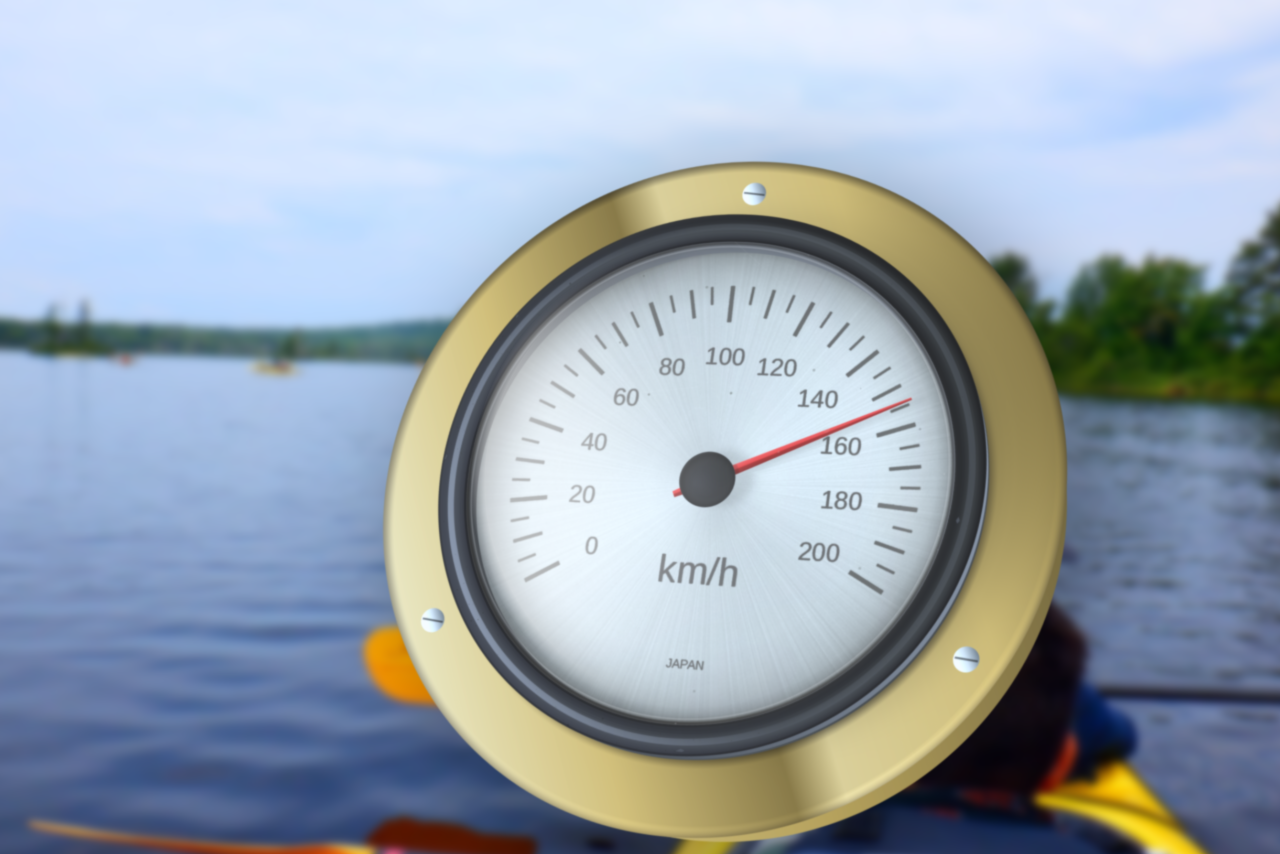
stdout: 155
